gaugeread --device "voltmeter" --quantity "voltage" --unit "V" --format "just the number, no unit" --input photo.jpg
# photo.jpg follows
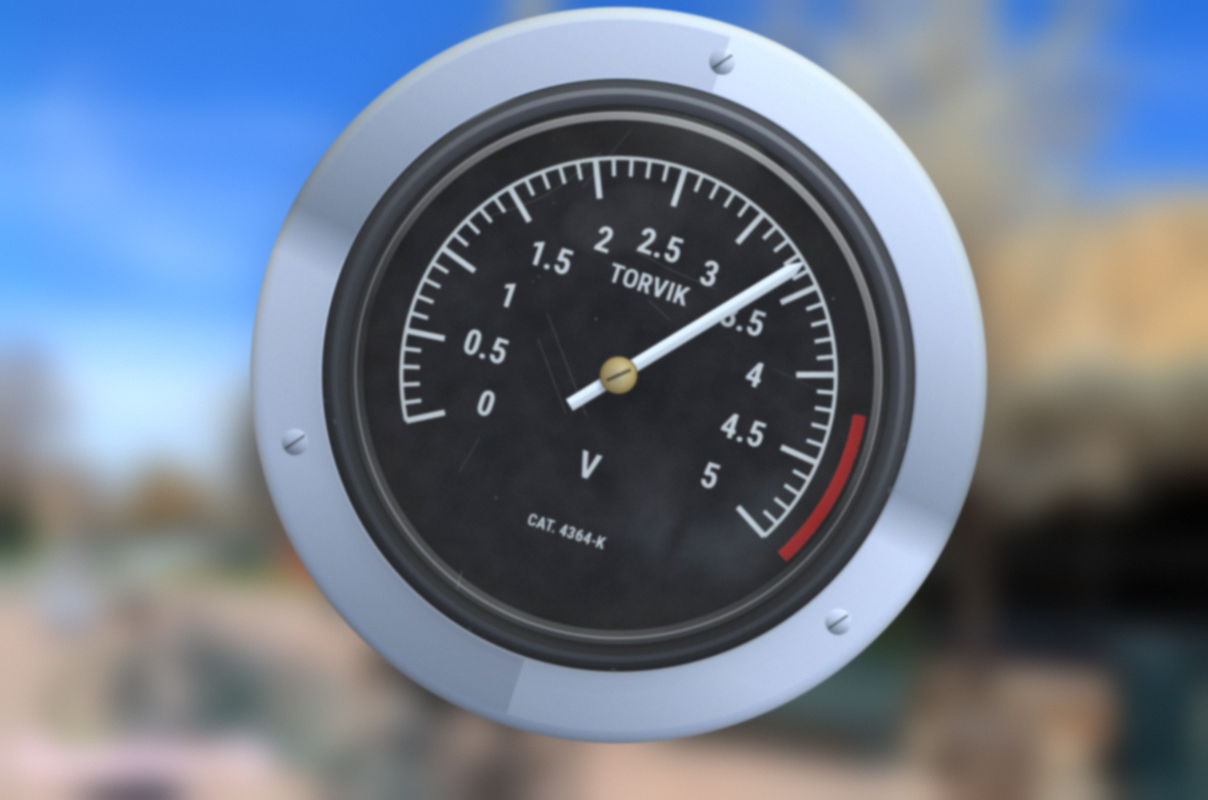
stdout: 3.35
